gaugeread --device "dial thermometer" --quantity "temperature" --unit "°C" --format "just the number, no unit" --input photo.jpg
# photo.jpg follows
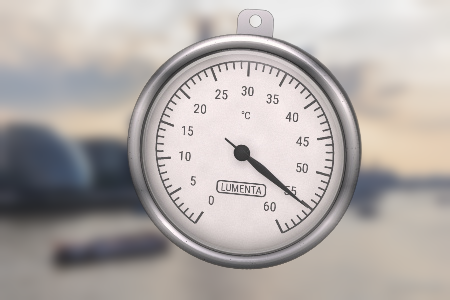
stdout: 55
